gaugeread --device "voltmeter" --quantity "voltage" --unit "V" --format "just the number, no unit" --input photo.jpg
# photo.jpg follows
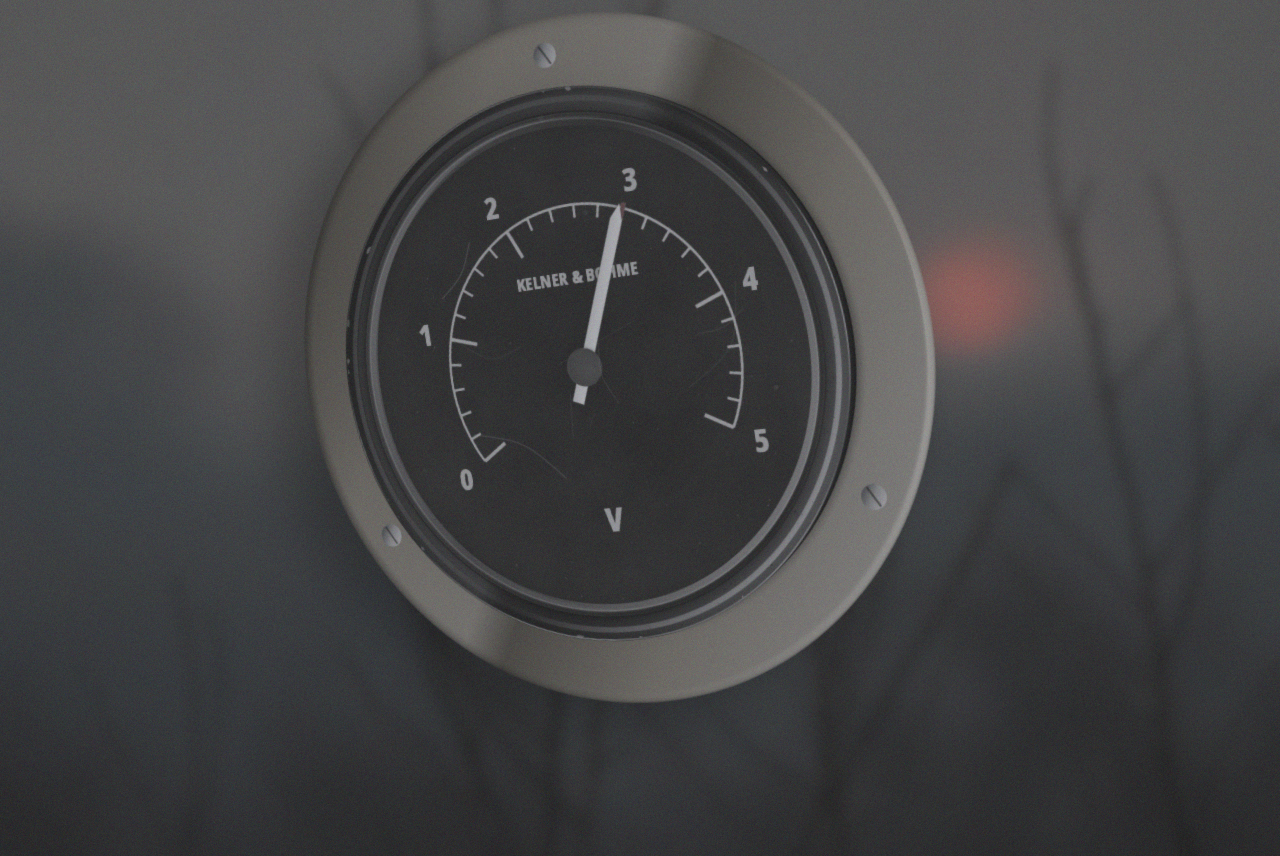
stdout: 3
